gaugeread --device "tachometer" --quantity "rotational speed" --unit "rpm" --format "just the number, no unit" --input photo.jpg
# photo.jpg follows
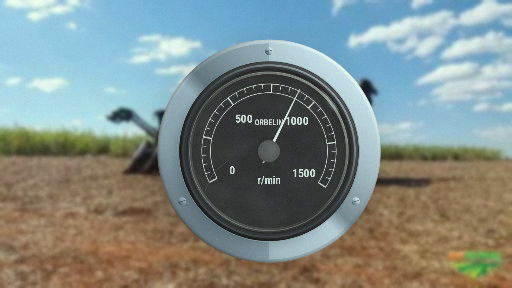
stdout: 900
